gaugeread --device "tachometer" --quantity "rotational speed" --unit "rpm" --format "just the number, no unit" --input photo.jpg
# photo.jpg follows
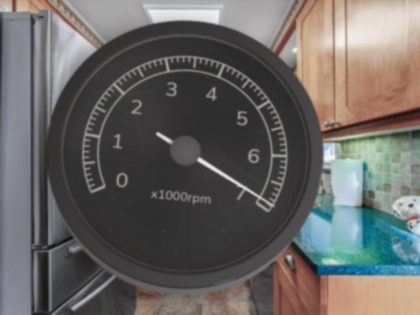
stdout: 6900
